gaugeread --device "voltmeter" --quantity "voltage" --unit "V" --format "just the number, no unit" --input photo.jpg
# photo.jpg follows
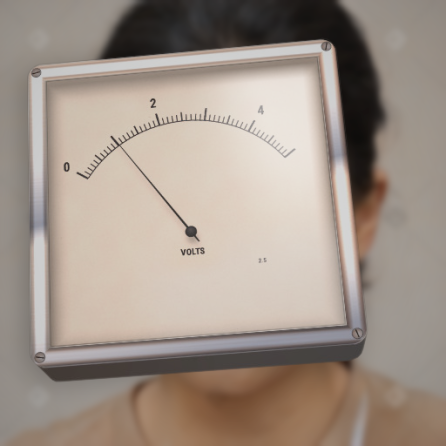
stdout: 1
